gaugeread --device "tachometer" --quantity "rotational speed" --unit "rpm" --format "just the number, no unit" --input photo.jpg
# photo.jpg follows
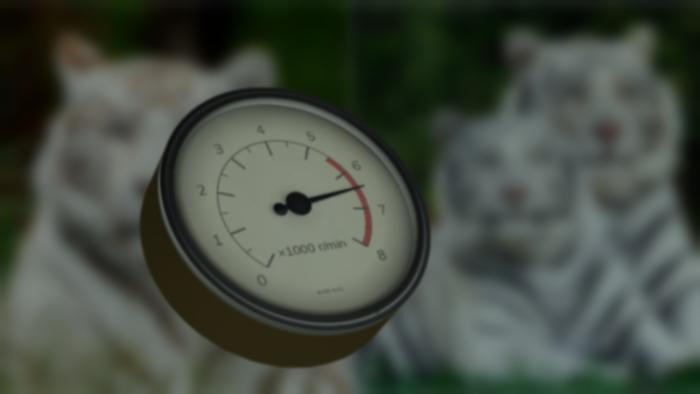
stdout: 6500
